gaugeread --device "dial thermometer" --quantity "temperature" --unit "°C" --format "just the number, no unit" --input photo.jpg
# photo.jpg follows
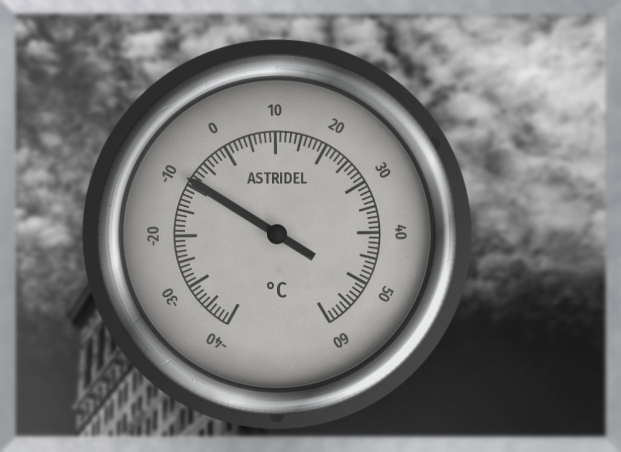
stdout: -9
